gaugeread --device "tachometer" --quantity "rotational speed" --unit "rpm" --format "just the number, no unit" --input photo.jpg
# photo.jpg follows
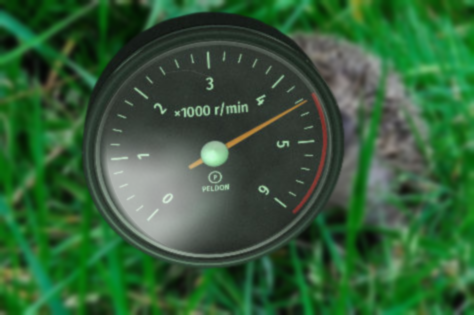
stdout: 4400
